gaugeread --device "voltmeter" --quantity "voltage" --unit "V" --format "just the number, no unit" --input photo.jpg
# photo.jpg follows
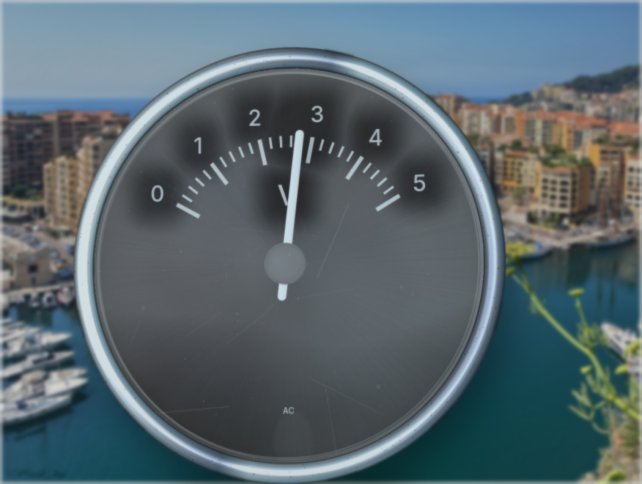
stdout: 2.8
